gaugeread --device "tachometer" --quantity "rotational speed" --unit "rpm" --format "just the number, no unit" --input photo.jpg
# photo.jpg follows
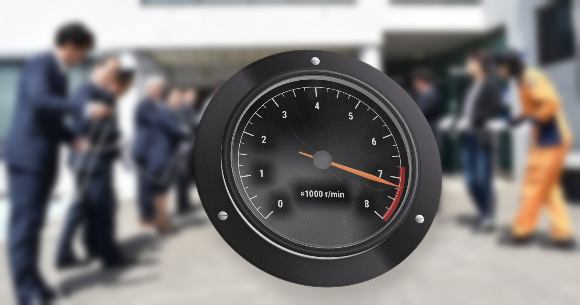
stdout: 7250
